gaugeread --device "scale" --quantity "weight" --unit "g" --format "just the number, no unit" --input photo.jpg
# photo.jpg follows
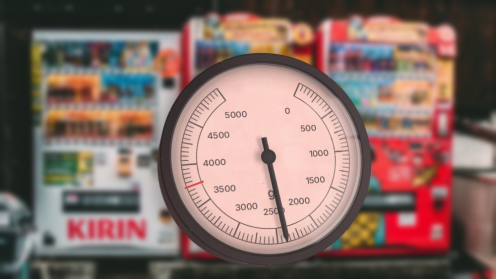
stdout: 2400
